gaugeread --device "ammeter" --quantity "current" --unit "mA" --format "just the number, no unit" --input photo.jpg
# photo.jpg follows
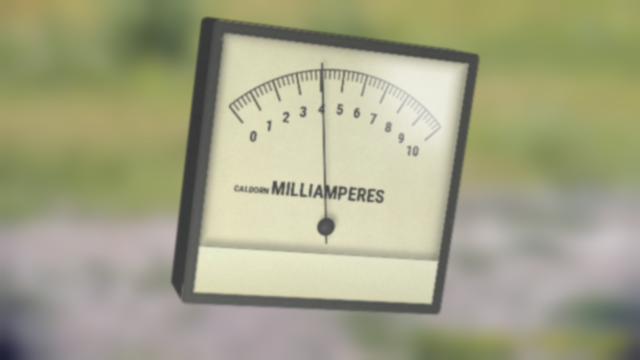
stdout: 4
